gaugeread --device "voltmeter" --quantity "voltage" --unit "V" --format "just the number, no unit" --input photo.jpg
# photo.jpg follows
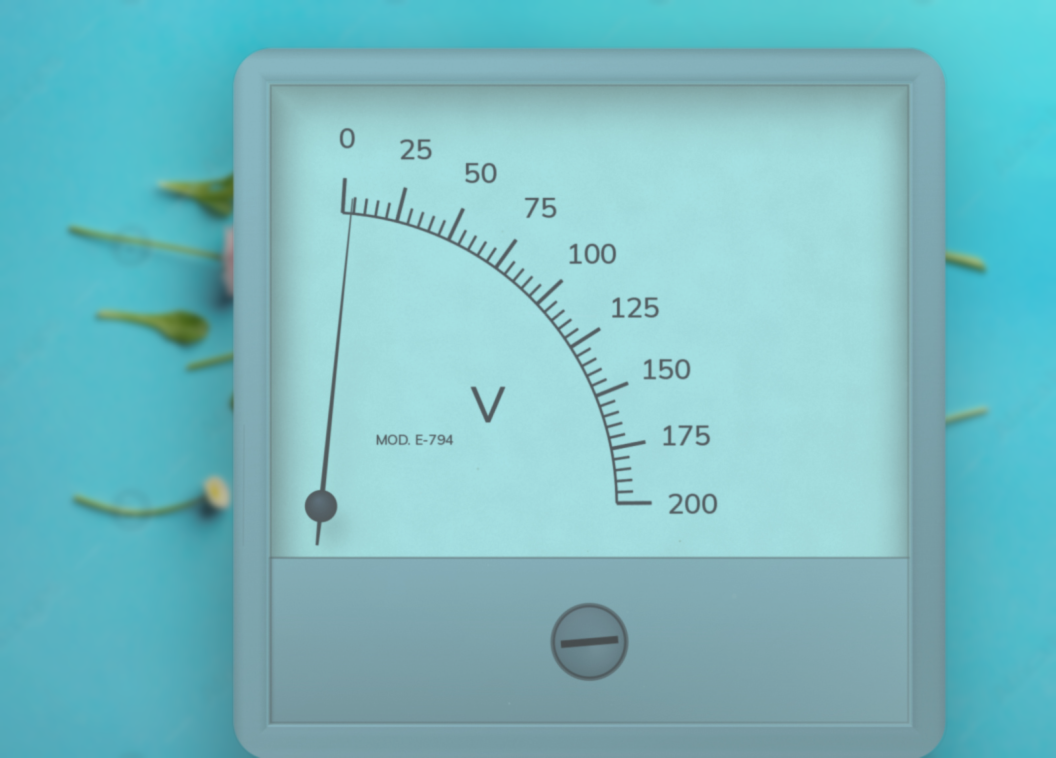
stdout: 5
